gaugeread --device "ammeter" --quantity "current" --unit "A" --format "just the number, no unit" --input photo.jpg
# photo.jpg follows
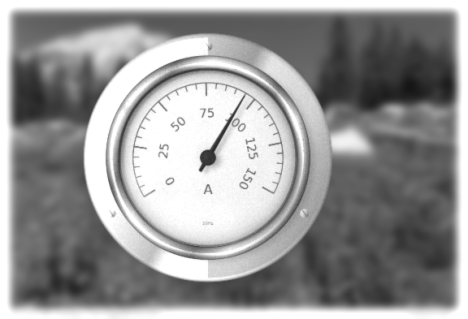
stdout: 95
